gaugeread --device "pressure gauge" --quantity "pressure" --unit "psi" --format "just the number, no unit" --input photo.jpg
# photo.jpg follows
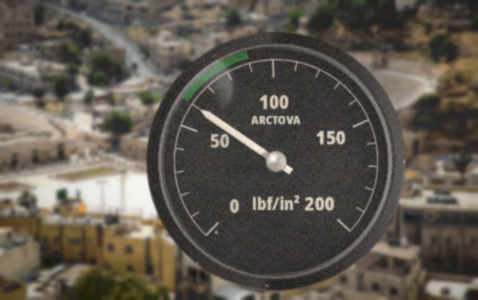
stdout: 60
